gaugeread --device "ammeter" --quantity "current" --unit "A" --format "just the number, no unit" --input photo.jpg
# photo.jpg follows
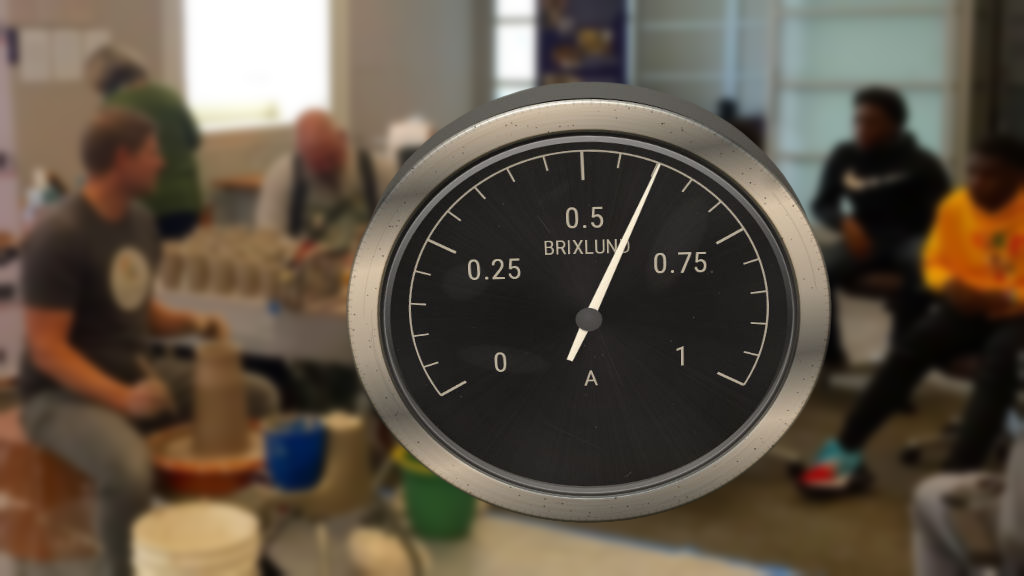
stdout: 0.6
